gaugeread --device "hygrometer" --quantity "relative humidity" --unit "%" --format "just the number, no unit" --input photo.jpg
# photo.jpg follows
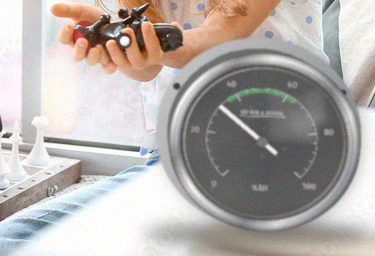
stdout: 32
